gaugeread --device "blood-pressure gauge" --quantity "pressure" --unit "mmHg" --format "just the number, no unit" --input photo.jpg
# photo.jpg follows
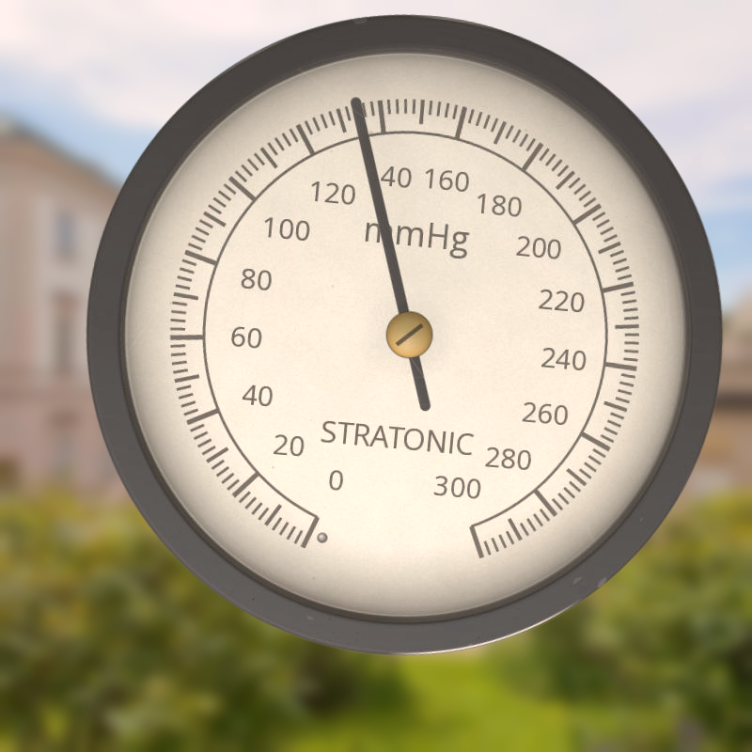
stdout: 134
